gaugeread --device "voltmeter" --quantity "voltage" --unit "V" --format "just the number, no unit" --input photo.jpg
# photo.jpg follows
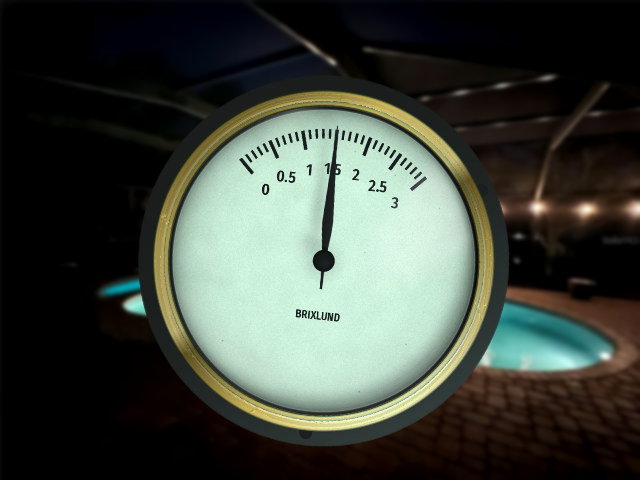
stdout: 1.5
